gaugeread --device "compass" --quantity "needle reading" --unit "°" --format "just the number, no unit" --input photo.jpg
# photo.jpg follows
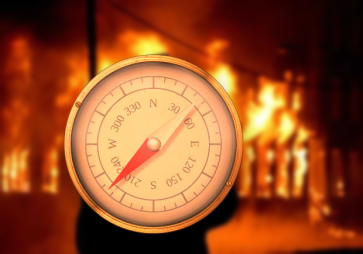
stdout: 225
